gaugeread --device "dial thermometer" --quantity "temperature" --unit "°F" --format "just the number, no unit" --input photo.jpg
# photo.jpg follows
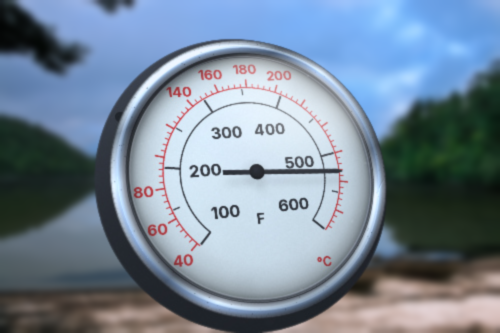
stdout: 525
